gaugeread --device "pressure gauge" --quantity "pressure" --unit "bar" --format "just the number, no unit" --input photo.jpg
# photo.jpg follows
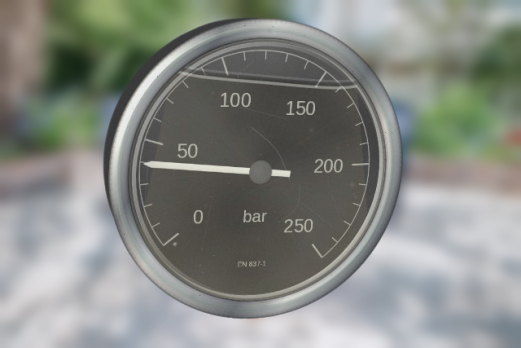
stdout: 40
